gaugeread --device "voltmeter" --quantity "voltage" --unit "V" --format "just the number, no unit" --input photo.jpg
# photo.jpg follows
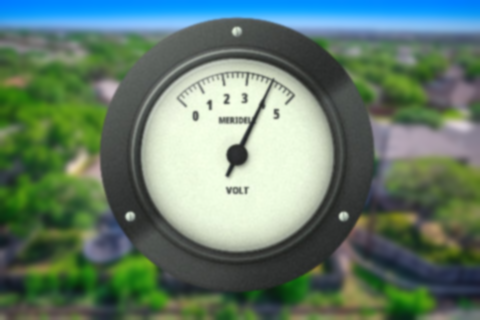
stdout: 4
